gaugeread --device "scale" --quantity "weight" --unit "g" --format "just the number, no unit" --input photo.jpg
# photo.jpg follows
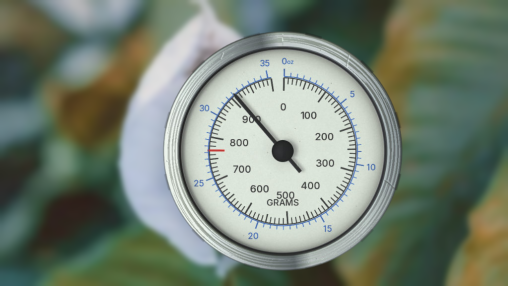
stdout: 910
